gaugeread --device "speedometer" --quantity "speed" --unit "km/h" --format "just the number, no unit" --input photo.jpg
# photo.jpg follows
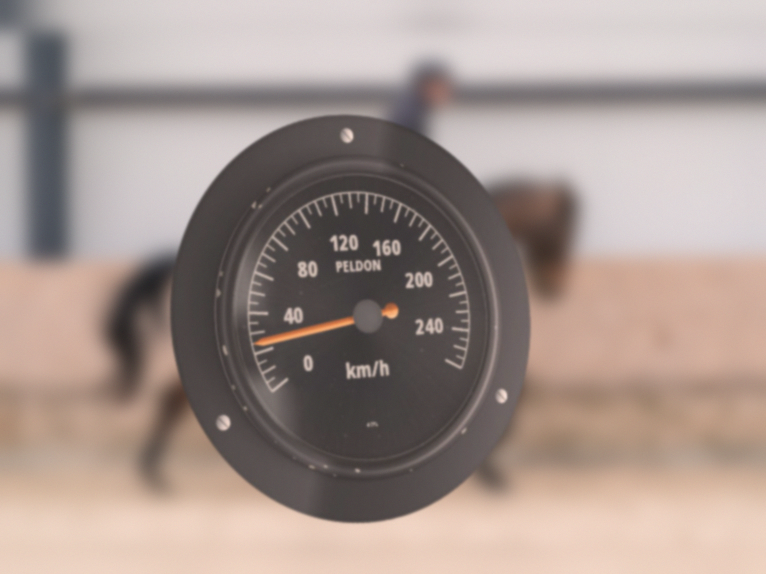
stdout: 25
